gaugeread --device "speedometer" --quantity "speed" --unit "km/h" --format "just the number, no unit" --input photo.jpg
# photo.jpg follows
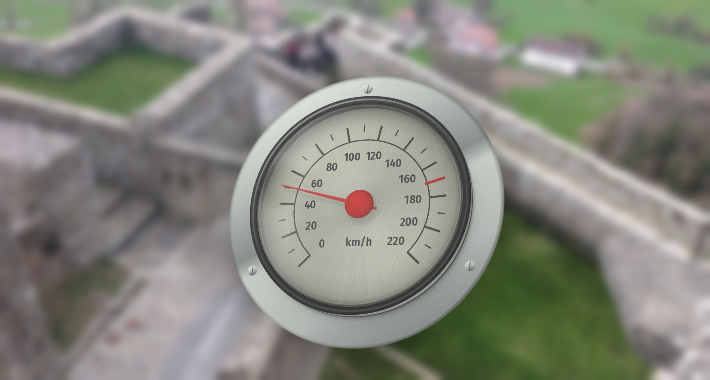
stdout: 50
